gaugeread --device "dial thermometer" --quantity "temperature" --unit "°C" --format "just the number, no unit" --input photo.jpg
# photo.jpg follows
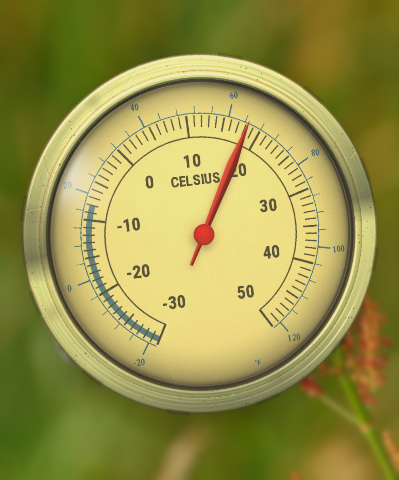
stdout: 18
